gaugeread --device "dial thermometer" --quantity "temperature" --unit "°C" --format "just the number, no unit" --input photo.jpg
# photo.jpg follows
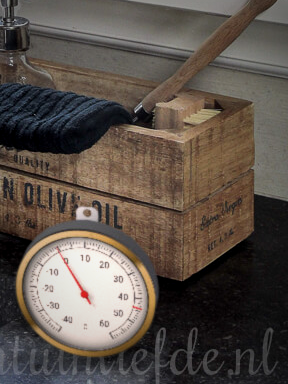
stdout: 0
